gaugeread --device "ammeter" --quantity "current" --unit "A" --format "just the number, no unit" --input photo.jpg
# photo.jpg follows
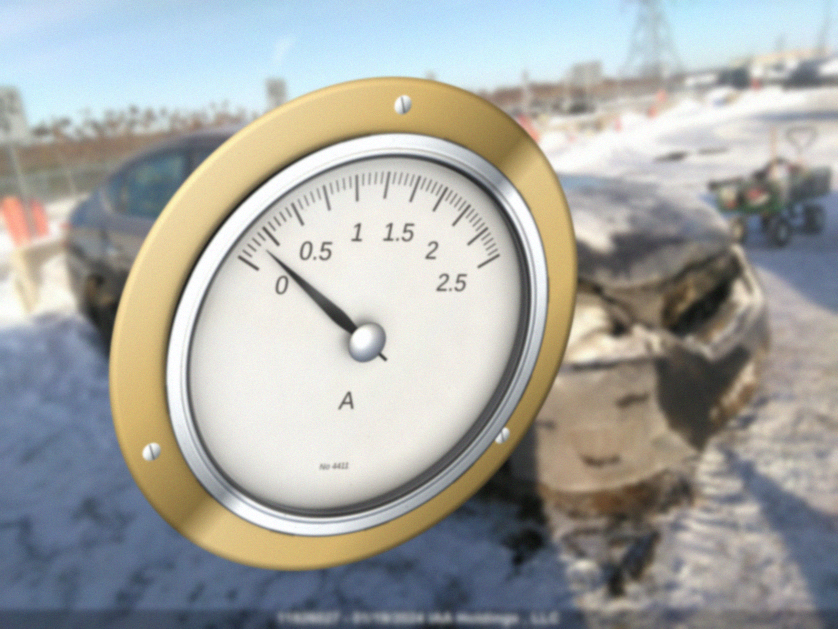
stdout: 0.15
